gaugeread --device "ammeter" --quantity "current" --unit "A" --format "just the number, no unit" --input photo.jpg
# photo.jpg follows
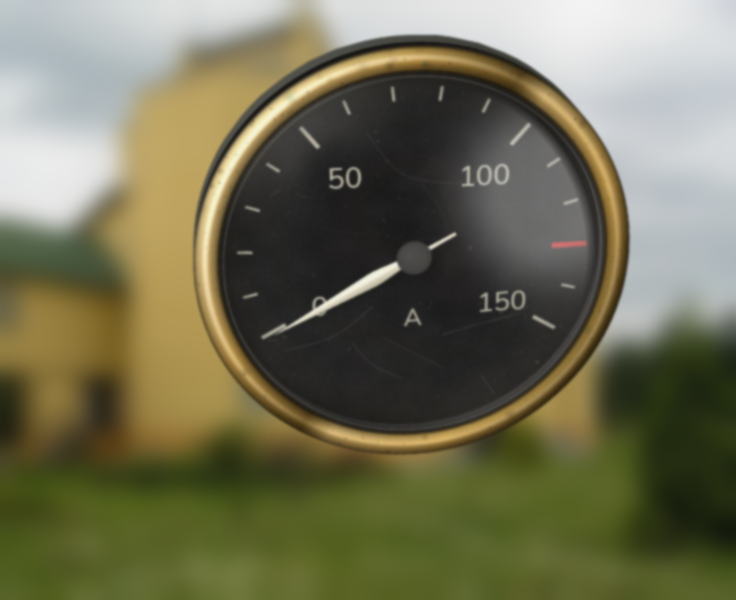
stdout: 0
